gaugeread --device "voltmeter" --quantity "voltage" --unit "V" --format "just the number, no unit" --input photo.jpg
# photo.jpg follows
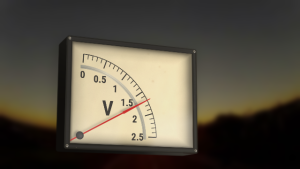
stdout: 1.7
